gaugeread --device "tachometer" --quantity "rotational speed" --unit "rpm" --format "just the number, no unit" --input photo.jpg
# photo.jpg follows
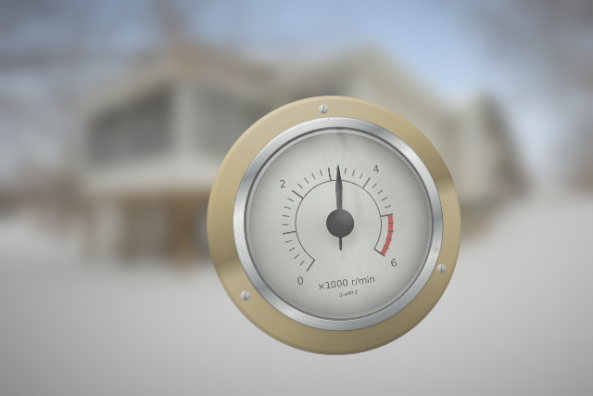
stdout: 3200
